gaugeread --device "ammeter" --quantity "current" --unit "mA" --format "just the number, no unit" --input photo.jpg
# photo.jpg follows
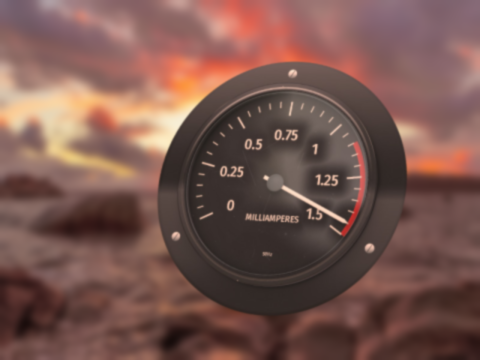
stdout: 1.45
